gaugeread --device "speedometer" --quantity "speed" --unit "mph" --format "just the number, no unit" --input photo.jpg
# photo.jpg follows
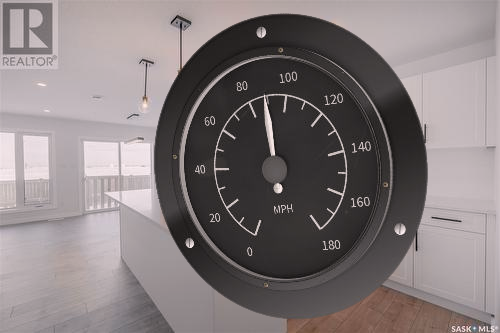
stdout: 90
